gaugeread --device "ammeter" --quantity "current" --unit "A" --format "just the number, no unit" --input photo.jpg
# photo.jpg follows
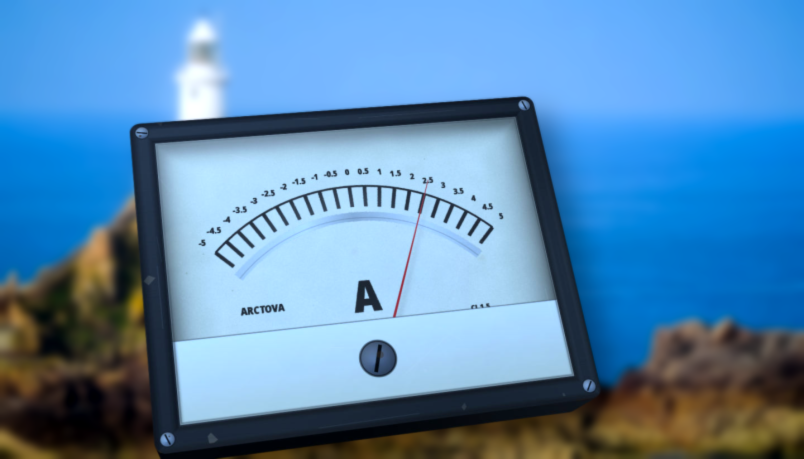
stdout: 2.5
